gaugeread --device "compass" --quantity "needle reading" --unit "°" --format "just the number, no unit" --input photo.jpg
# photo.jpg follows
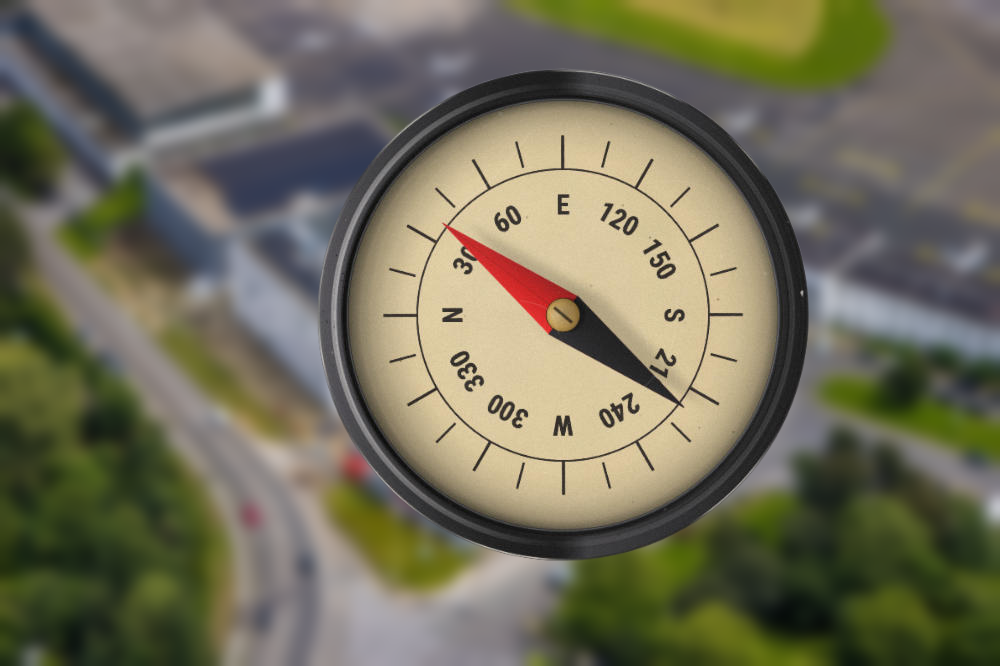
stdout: 37.5
